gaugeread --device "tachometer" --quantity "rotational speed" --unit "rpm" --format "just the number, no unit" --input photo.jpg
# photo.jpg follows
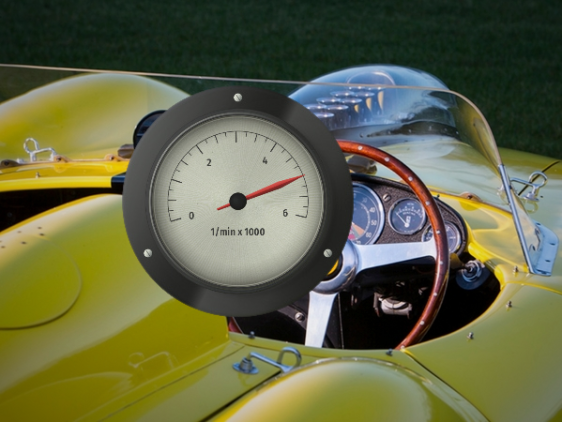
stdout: 5000
